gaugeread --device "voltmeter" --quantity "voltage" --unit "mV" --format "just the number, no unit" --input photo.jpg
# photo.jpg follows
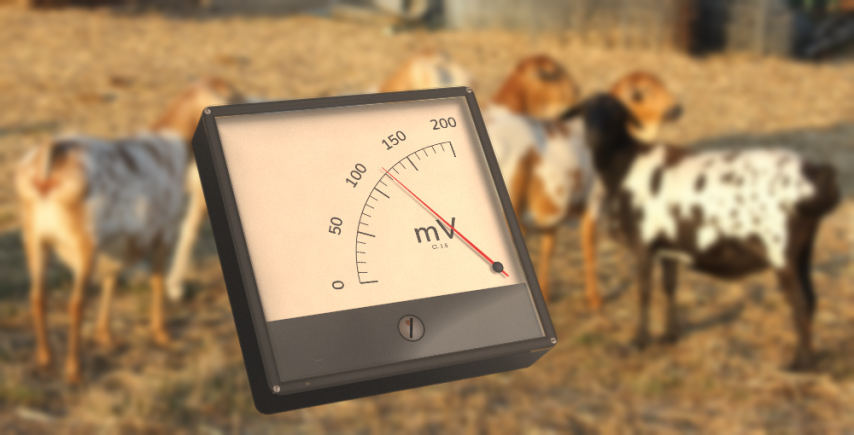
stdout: 120
